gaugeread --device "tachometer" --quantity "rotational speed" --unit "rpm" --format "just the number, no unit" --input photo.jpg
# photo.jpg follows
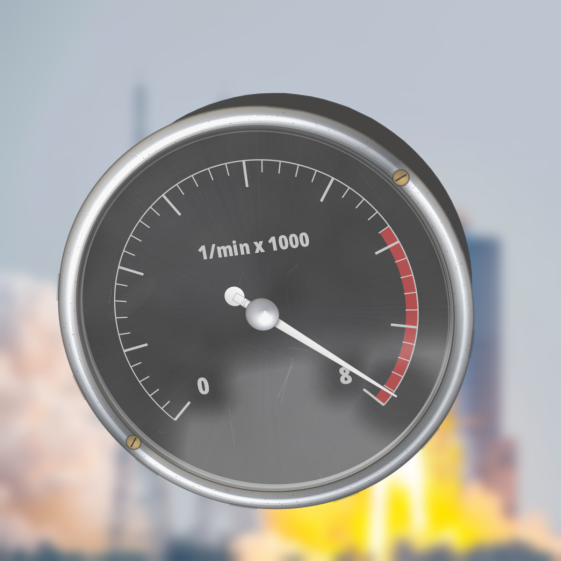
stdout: 7800
